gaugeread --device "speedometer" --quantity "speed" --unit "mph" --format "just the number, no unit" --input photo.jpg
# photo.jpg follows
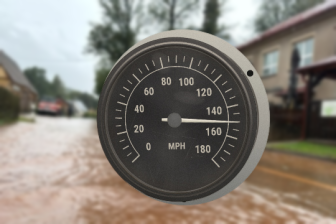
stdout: 150
